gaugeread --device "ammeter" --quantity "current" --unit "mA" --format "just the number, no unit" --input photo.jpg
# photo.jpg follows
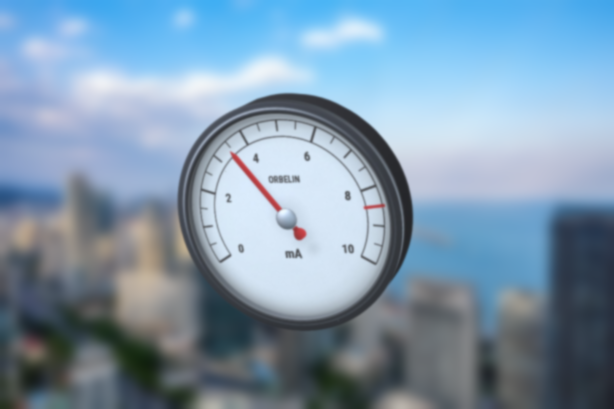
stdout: 3.5
